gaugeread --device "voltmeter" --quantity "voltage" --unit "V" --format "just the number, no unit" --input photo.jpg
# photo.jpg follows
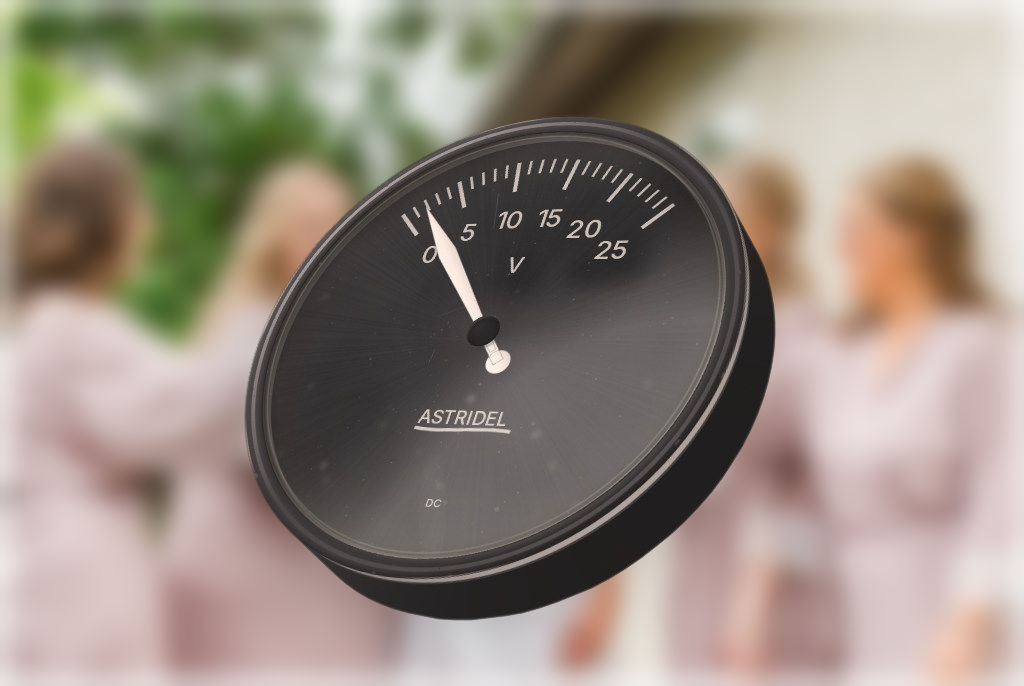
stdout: 2
